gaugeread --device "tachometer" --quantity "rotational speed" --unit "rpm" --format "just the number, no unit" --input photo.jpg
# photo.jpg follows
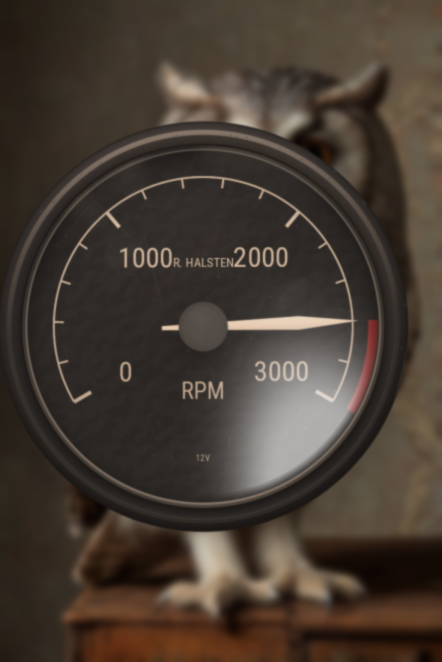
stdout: 2600
